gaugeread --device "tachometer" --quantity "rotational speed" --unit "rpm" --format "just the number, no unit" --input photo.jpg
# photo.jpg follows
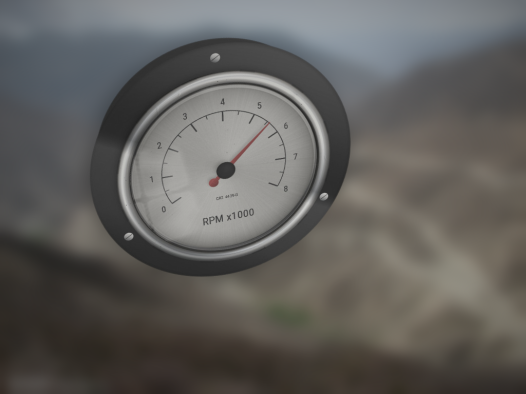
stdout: 5500
